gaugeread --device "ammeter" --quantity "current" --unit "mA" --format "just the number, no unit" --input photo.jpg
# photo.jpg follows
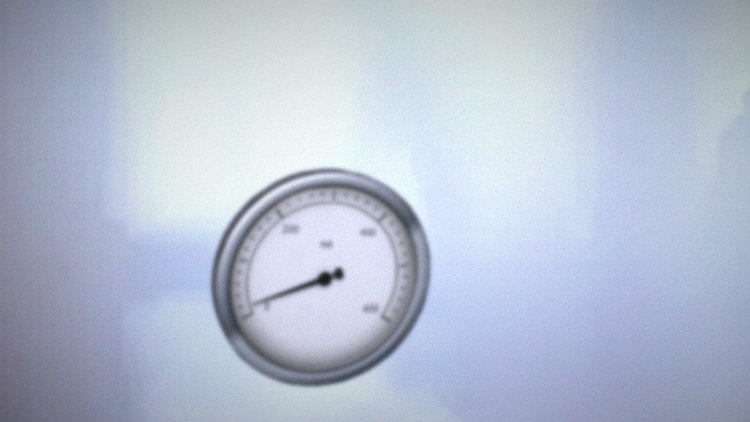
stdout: 20
